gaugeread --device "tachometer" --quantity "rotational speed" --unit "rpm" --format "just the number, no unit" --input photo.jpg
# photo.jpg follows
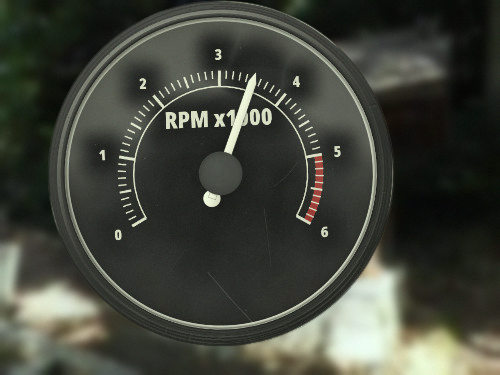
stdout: 3500
